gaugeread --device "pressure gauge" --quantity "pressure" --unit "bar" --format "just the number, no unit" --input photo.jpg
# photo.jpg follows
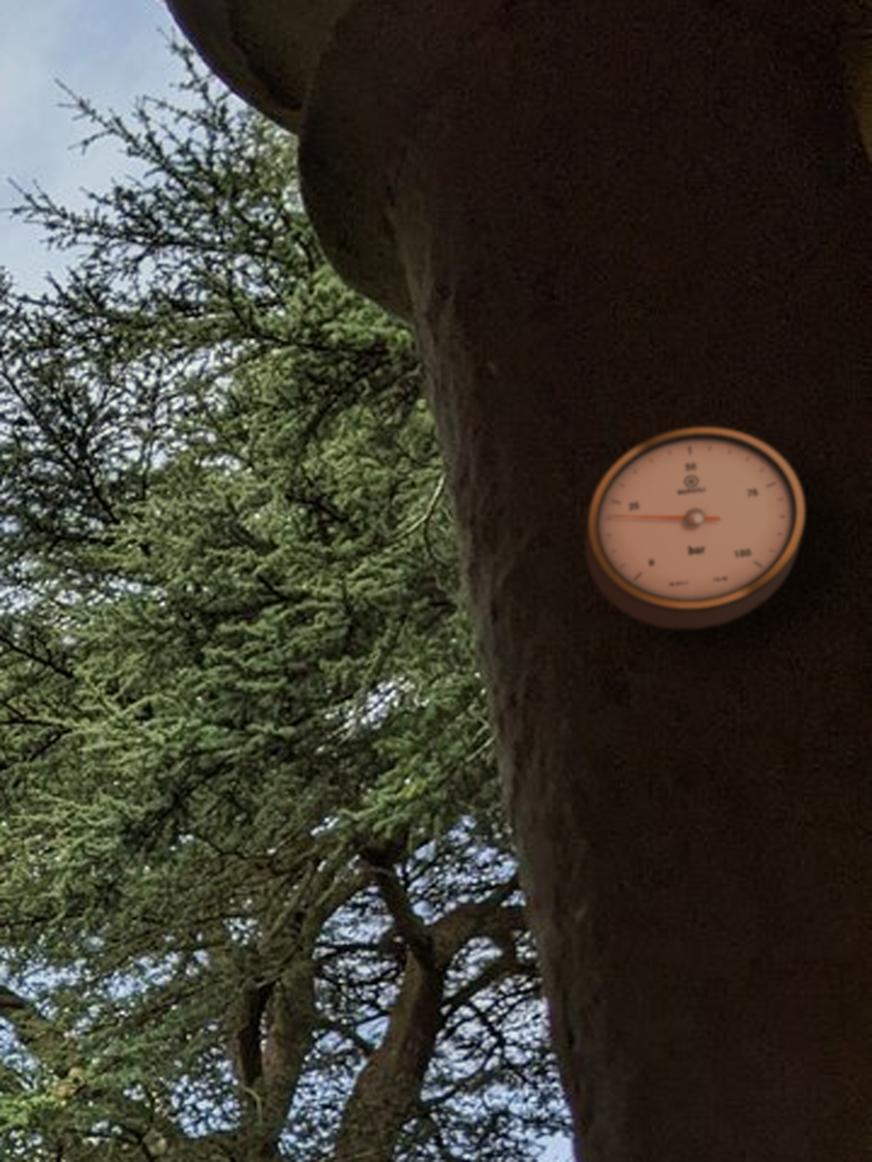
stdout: 20
